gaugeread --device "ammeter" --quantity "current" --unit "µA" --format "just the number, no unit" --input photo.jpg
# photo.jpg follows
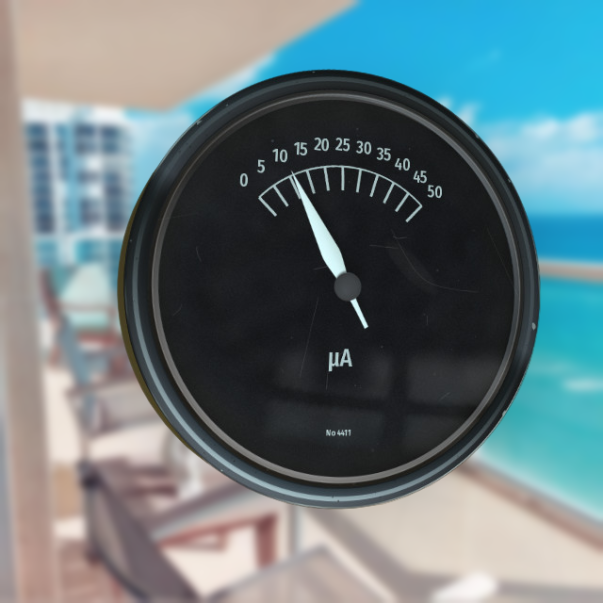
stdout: 10
